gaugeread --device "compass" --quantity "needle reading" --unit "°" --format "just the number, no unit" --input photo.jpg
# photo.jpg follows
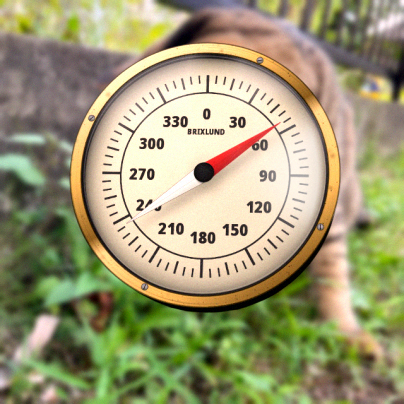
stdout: 55
